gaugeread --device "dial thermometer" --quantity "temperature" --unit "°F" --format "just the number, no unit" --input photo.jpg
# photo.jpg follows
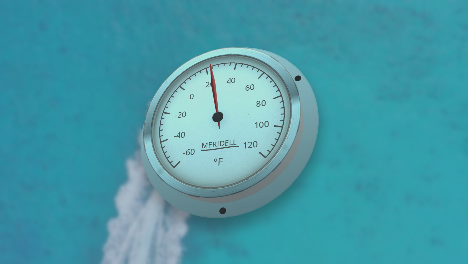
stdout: 24
